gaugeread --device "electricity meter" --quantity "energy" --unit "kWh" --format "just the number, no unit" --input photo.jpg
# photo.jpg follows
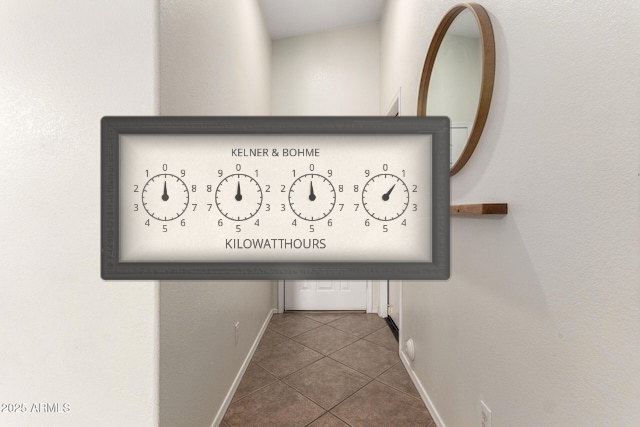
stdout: 1
